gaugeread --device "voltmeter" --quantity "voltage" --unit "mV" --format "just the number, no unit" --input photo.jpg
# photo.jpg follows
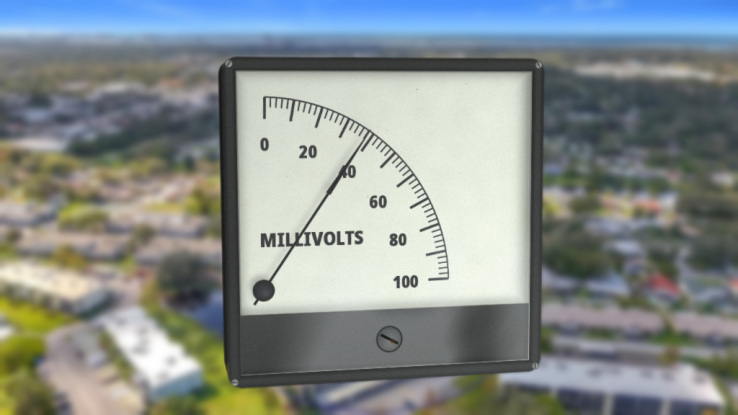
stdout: 38
